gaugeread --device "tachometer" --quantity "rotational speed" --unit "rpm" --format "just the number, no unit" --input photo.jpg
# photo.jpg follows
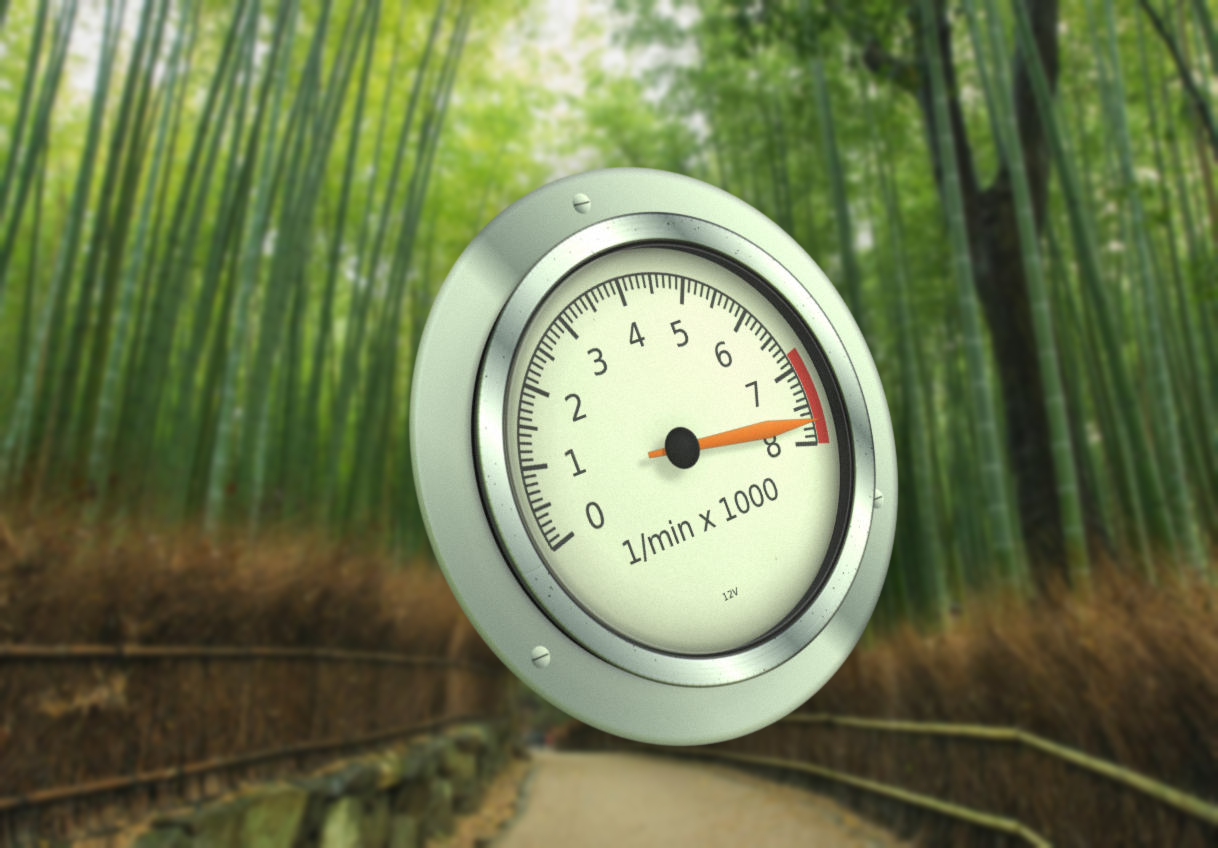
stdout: 7700
